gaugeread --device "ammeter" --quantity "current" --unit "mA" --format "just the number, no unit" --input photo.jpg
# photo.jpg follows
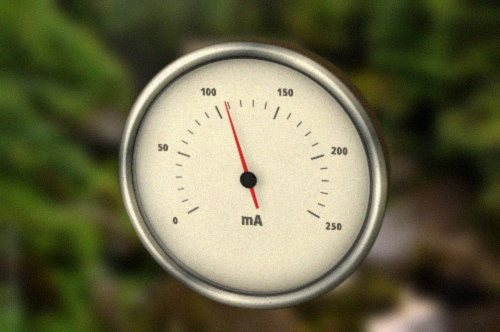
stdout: 110
